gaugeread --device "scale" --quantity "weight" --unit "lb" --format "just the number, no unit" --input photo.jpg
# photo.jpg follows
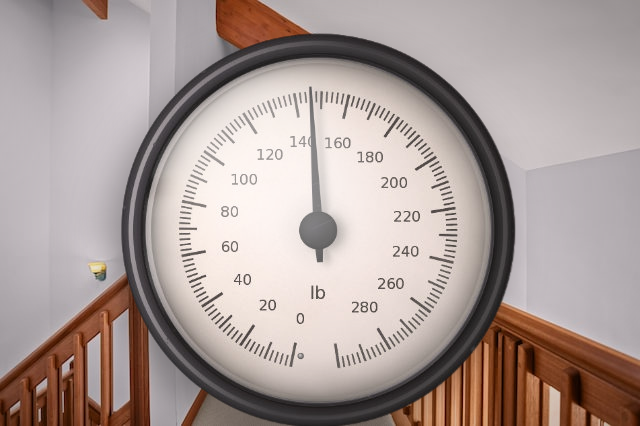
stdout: 146
